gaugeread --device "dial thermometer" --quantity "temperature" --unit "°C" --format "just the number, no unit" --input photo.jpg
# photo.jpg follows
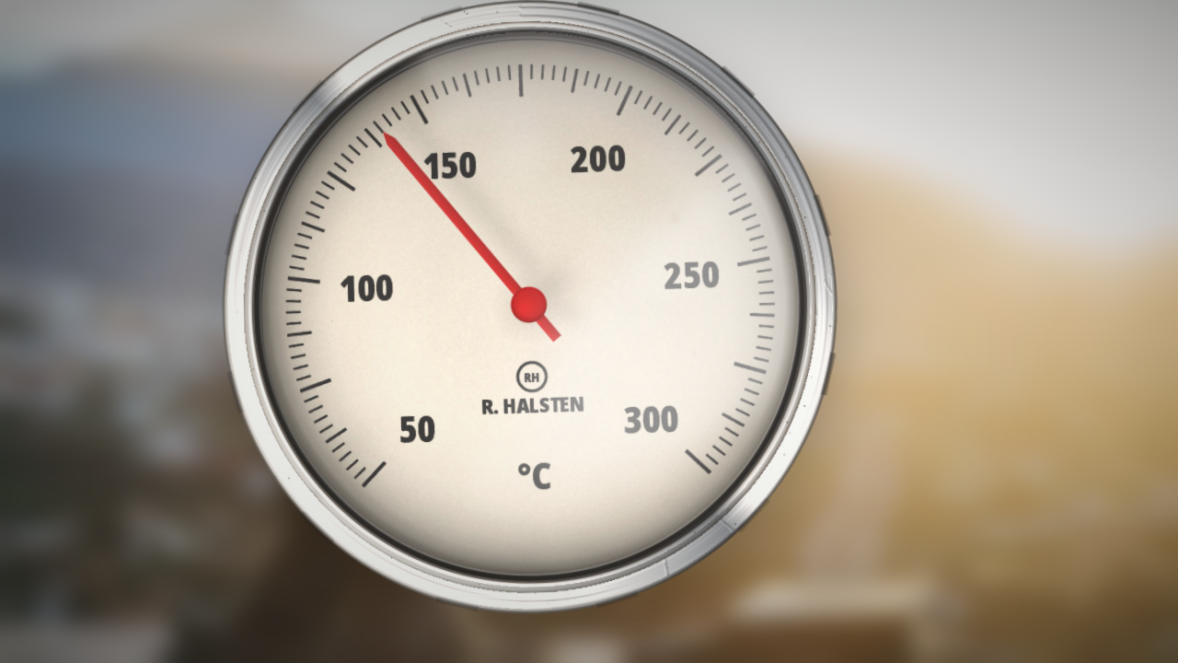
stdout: 140
